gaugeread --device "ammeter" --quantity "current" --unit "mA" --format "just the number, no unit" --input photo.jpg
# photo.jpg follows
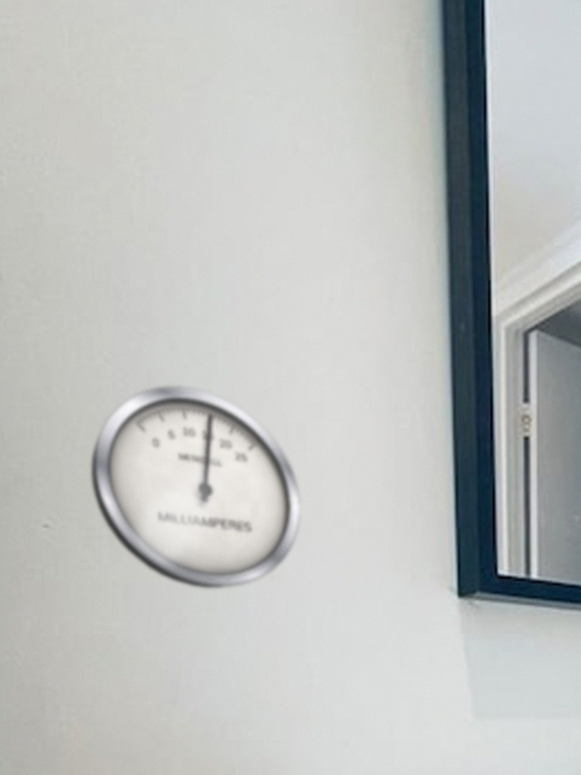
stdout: 15
